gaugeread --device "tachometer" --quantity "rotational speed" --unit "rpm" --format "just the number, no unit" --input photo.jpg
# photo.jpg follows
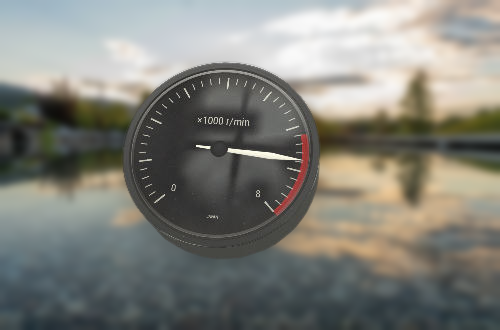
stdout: 6800
